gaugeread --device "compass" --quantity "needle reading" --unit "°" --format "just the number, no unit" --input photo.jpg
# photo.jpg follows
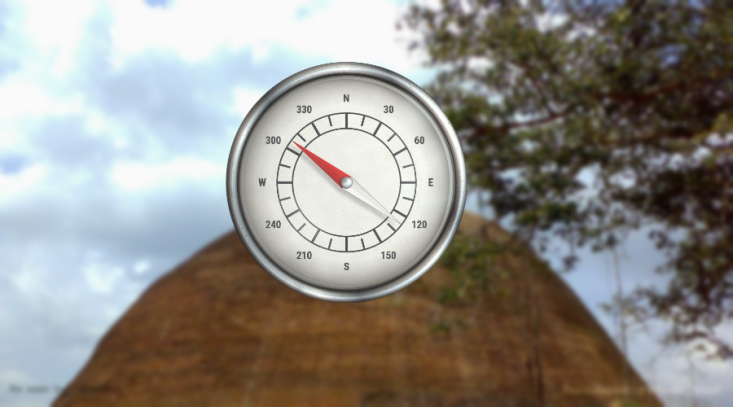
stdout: 307.5
